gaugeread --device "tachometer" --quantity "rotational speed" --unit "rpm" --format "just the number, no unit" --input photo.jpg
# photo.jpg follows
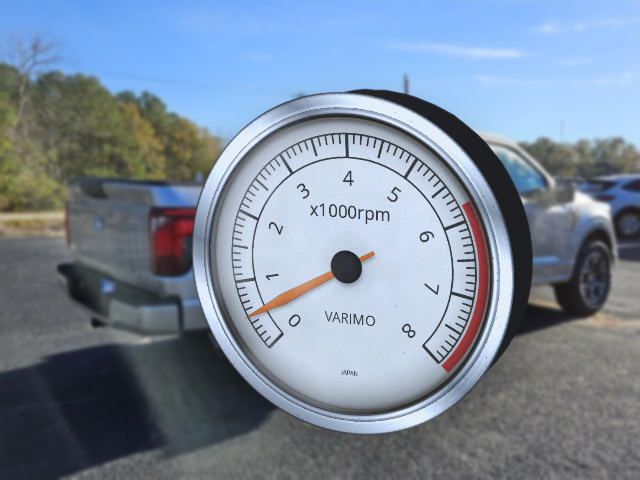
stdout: 500
